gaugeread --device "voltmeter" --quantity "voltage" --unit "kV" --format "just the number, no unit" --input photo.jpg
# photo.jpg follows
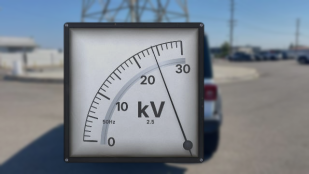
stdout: 24
